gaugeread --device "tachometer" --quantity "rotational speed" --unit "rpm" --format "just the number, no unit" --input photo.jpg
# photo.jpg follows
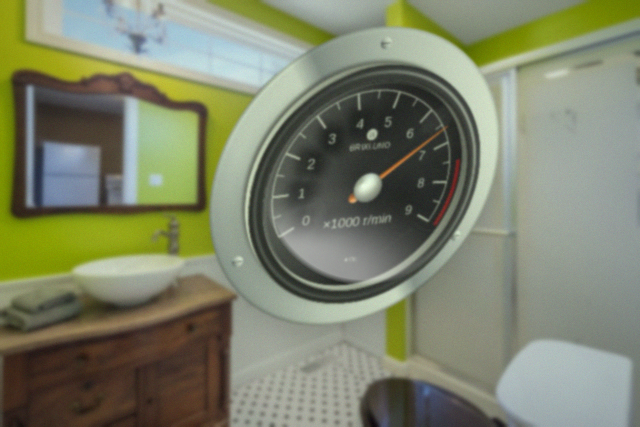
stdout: 6500
